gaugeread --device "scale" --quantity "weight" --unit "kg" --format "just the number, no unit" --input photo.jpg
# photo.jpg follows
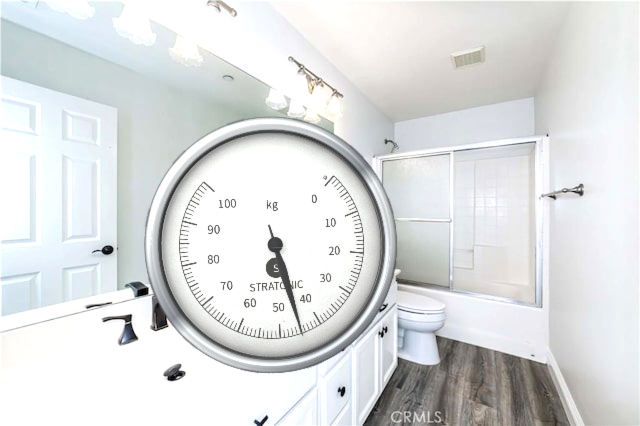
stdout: 45
